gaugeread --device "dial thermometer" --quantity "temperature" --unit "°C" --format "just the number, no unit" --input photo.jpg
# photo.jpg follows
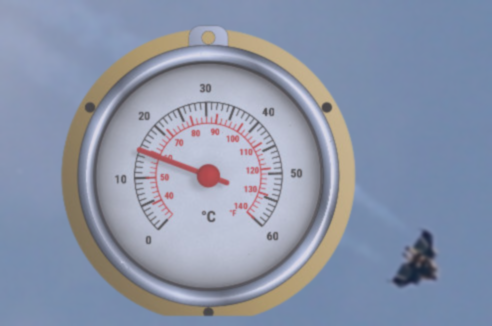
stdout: 15
